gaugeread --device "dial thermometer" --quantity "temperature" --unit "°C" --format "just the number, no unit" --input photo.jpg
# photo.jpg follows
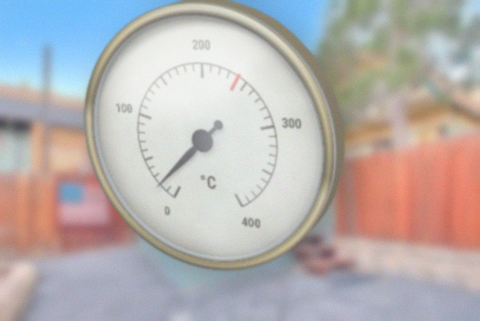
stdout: 20
